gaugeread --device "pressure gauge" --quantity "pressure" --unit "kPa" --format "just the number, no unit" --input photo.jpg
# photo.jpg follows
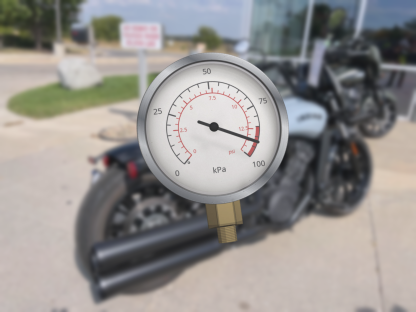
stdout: 92.5
